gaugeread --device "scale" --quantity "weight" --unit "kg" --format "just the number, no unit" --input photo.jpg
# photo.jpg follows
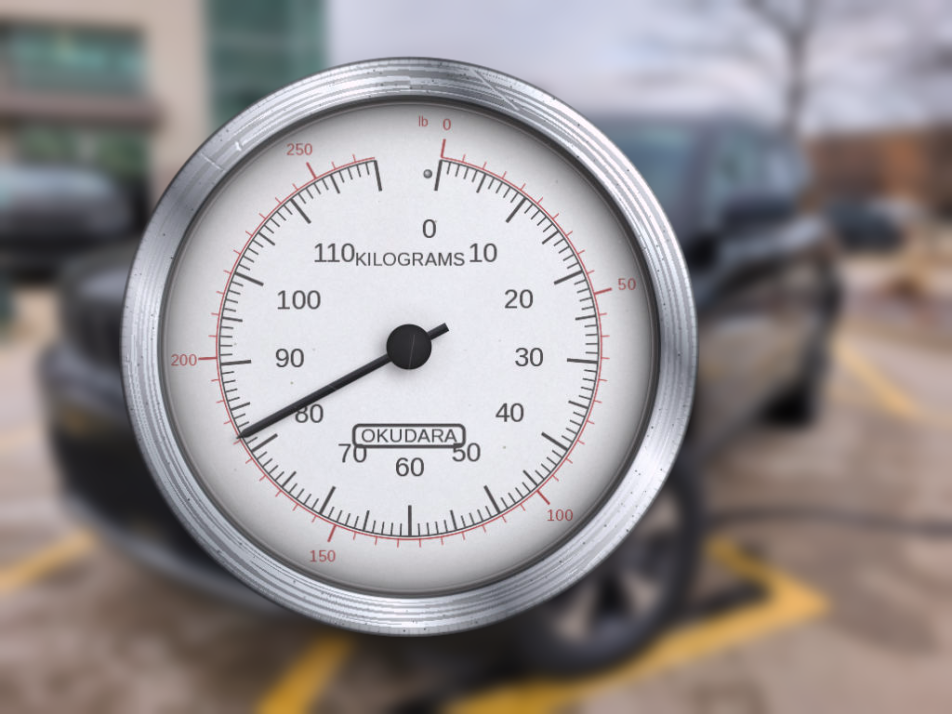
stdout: 82
